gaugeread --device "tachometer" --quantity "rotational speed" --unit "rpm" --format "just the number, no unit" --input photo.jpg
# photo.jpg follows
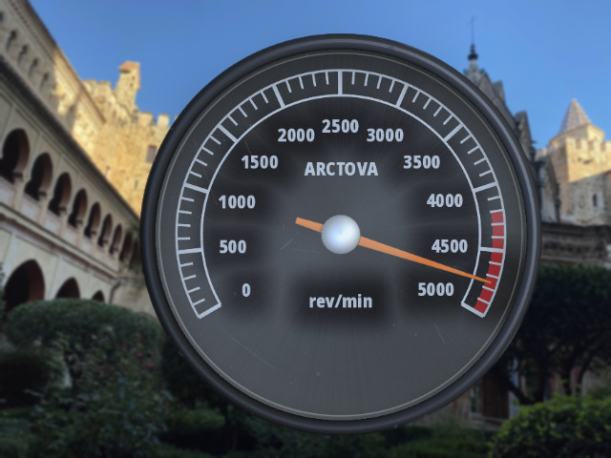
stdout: 4750
